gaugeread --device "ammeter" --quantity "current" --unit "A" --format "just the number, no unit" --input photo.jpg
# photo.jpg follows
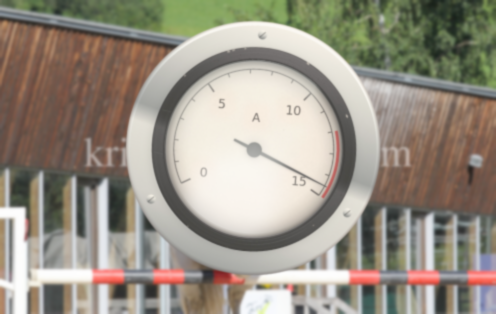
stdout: 14.5
